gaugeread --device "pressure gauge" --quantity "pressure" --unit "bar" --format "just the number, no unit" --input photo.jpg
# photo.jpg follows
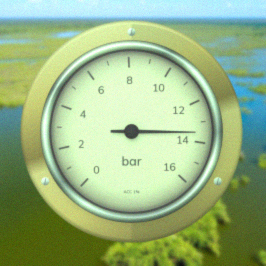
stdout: 13.5
